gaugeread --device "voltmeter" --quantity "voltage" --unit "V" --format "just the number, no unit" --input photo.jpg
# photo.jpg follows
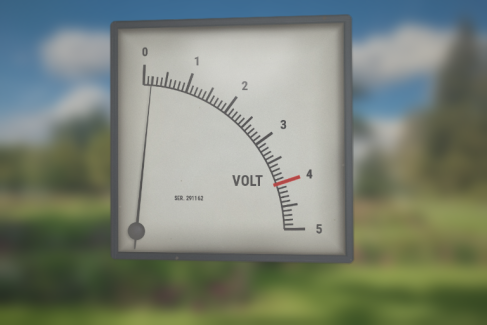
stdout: 0.2
